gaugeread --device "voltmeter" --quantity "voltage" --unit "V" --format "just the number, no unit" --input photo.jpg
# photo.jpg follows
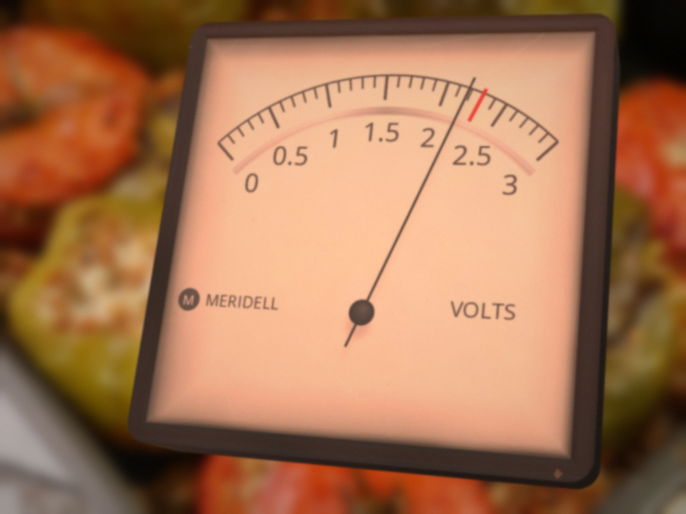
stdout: 2.2
